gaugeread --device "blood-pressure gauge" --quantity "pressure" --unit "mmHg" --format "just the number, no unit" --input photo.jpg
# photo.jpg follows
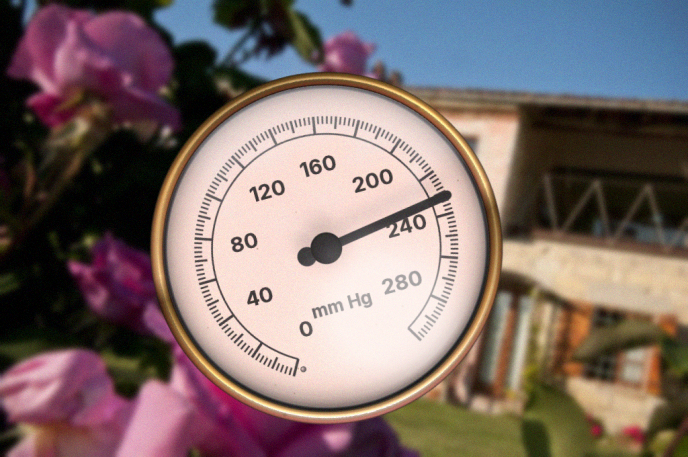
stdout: 232
